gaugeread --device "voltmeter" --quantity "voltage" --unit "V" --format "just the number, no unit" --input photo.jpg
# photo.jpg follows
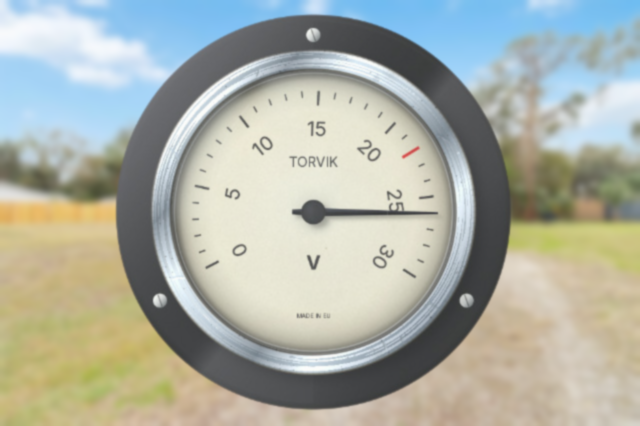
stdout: 26
